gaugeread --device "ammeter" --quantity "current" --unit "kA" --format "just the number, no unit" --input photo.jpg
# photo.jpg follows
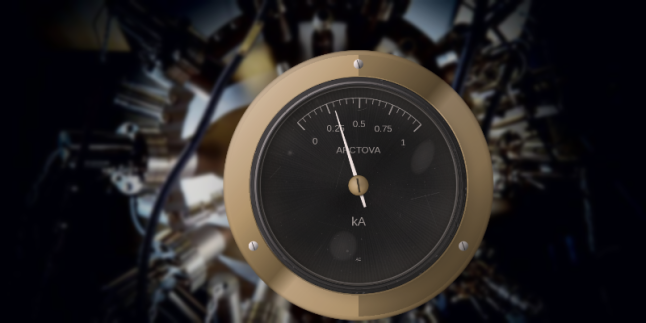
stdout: 0.3
